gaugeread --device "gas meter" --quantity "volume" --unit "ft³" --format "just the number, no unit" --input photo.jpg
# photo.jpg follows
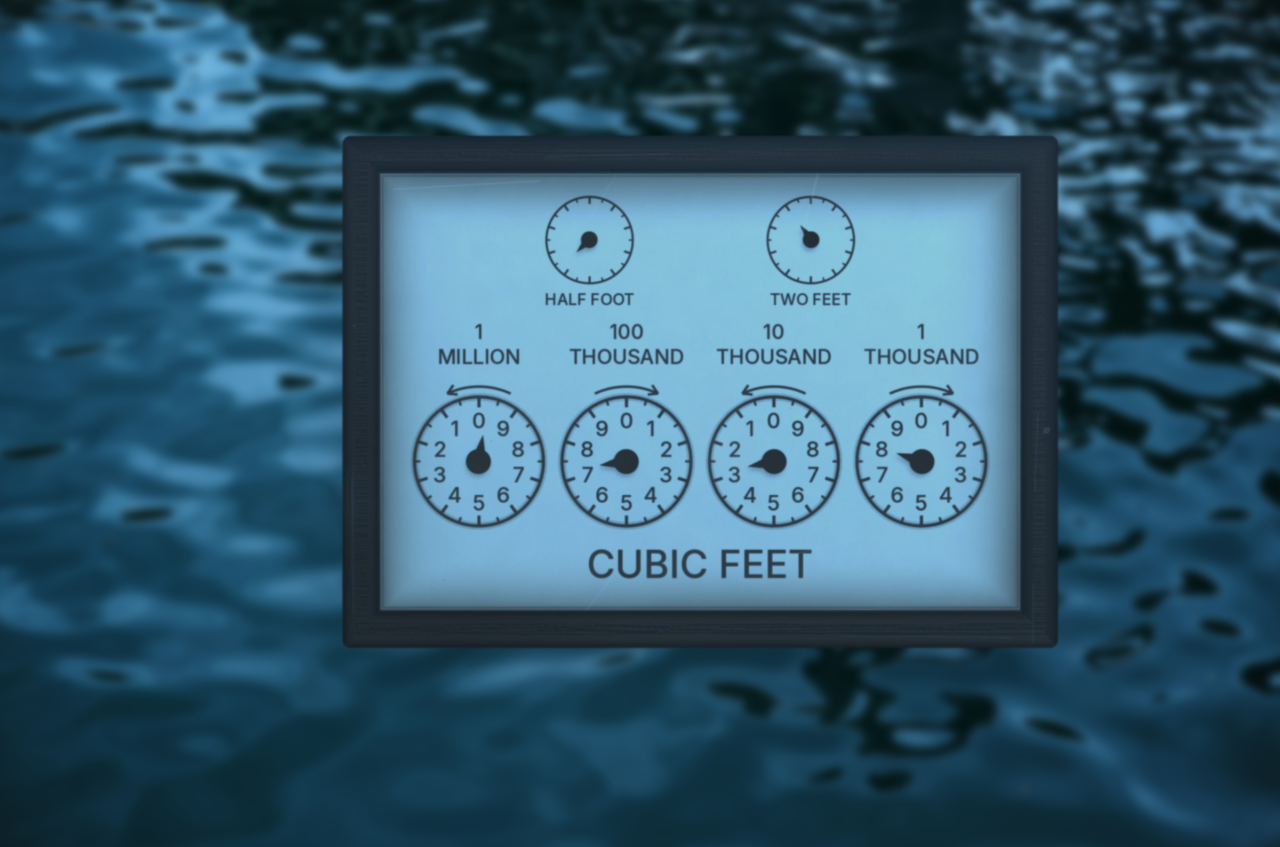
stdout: 972800
